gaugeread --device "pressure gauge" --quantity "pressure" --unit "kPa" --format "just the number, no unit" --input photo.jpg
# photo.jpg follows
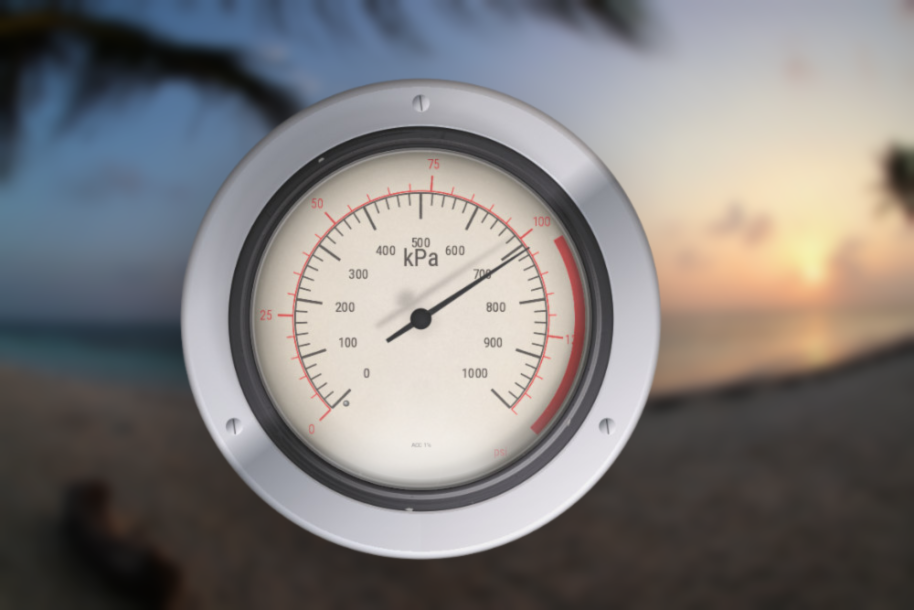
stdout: 710
